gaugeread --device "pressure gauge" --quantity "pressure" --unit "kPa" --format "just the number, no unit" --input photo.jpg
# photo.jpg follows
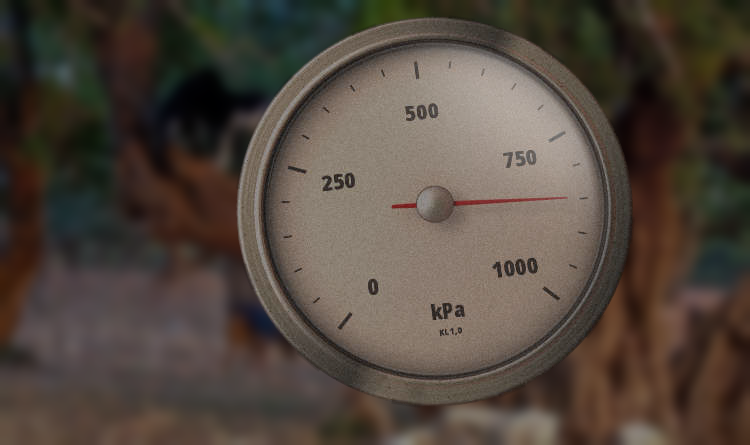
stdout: 850
